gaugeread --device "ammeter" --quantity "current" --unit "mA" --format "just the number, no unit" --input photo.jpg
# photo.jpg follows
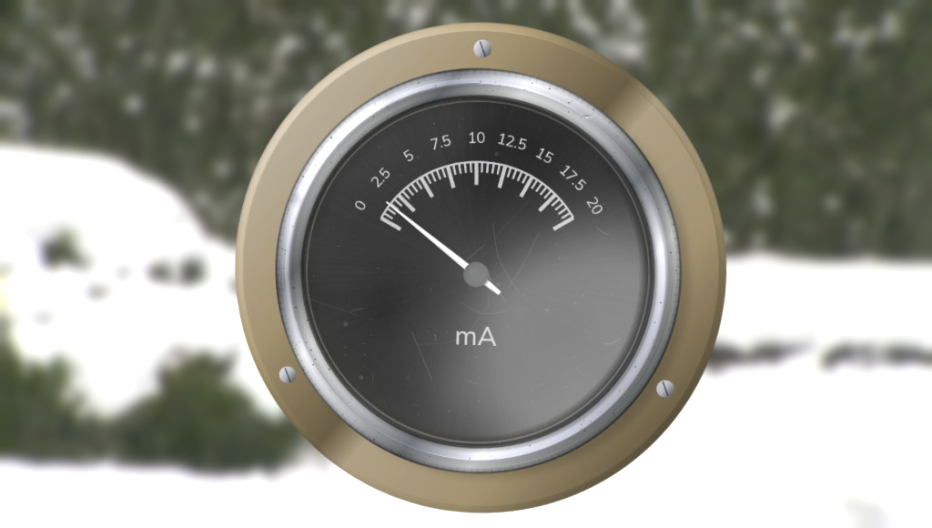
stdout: 1.5
